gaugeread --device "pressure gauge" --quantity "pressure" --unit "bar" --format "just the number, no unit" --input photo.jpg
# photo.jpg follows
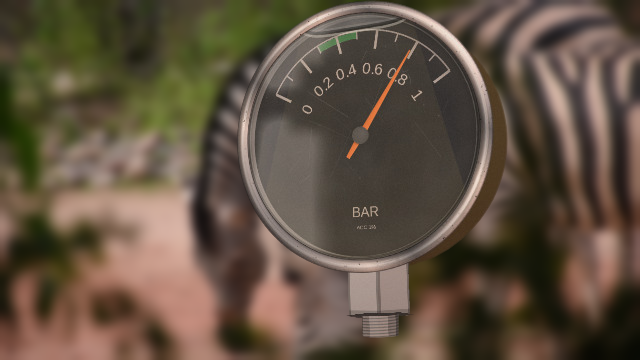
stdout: 0.8
